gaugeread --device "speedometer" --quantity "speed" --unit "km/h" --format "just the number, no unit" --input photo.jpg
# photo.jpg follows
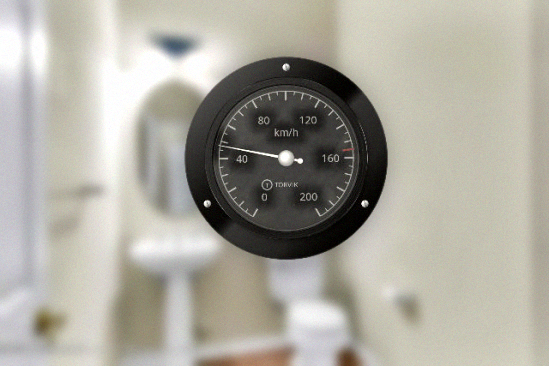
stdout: 47.5
